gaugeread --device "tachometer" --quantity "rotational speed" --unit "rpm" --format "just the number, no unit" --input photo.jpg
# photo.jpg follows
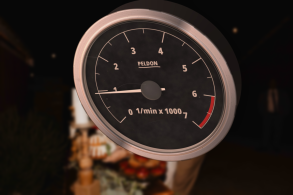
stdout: 1000
